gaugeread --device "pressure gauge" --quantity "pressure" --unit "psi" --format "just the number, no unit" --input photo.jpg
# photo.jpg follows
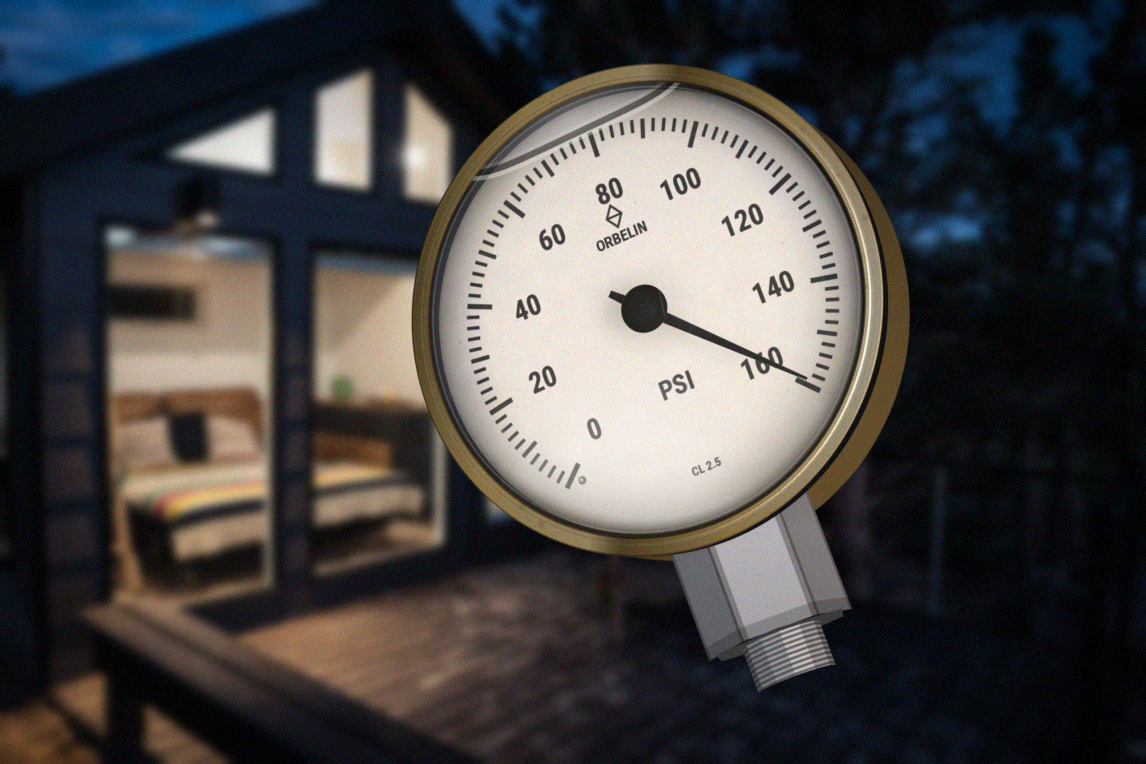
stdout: 159
